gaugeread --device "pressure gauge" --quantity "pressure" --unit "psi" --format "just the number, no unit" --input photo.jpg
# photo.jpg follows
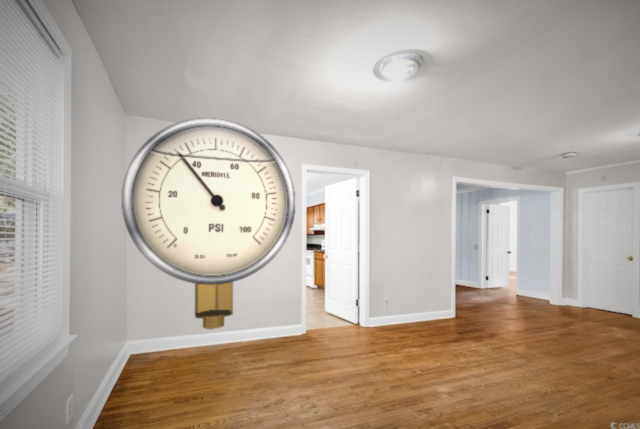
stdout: 36
